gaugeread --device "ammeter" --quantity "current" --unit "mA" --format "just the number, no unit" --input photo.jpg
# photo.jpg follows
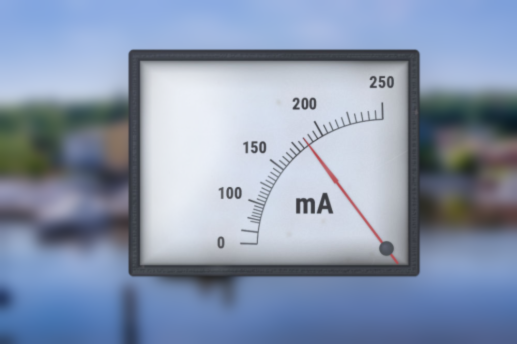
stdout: 185
